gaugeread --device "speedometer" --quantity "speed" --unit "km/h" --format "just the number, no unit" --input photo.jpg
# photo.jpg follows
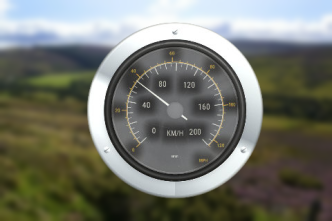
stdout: 60
